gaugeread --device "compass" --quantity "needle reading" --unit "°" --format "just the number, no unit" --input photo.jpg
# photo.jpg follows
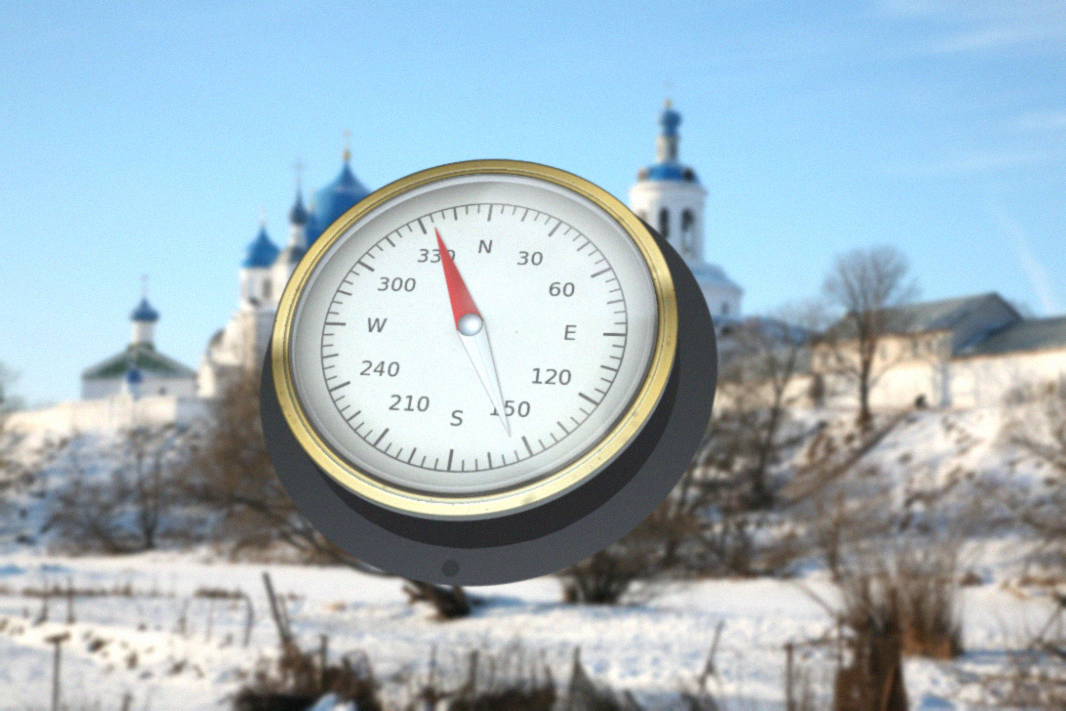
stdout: 335
